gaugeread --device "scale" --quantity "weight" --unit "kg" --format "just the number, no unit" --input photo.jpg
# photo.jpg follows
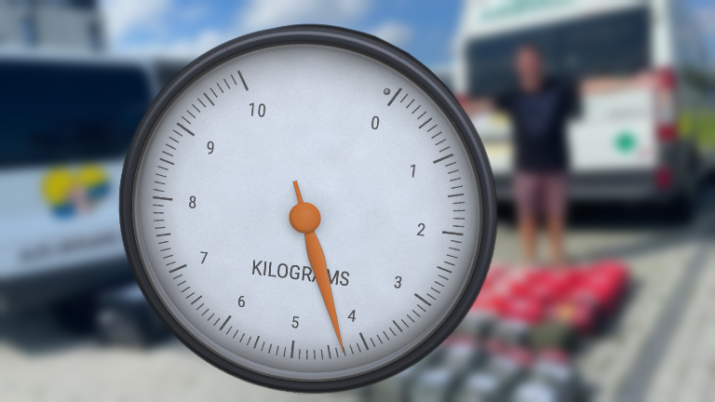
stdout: 4.3
